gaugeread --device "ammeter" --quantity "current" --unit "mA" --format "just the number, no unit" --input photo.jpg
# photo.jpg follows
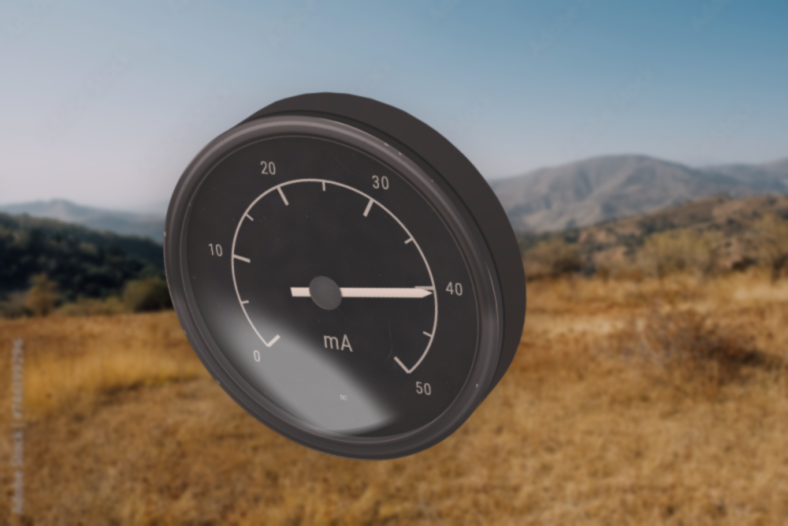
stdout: 40
